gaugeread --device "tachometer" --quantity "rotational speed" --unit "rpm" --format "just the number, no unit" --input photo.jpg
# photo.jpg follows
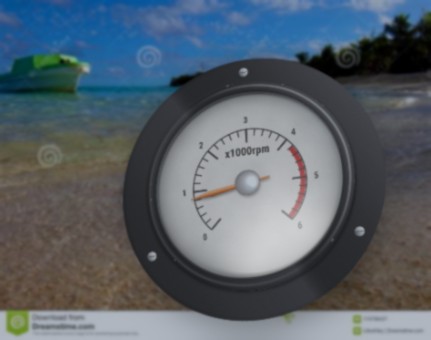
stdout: 800
